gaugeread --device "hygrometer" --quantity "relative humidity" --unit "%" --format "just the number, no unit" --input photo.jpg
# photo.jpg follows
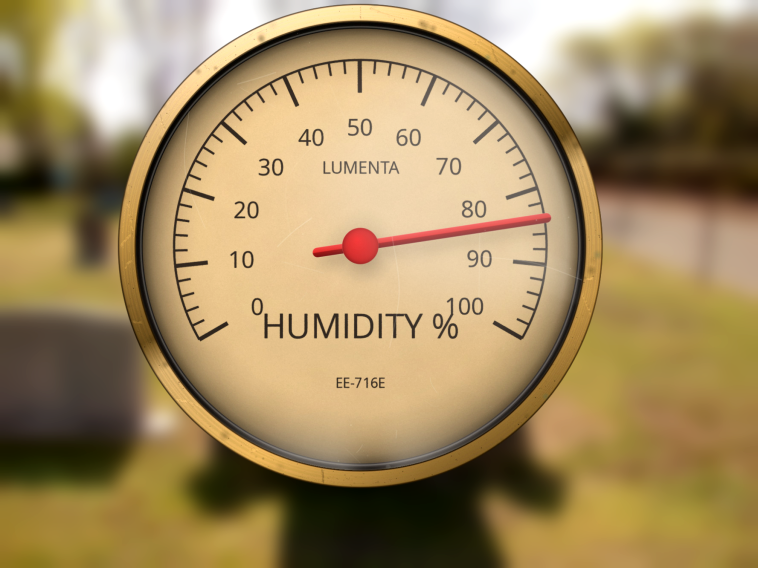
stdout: 84
